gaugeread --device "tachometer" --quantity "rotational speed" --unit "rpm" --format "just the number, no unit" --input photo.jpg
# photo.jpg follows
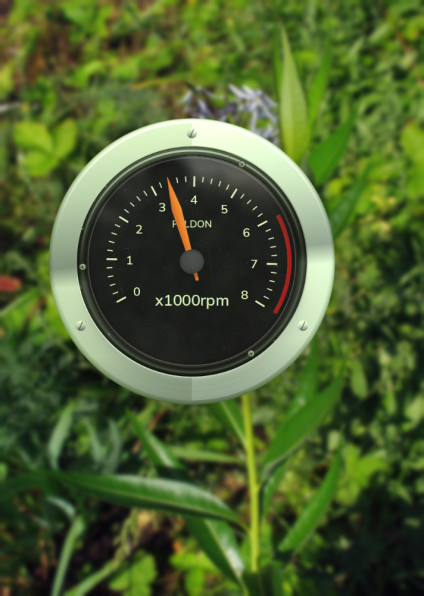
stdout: 3400
